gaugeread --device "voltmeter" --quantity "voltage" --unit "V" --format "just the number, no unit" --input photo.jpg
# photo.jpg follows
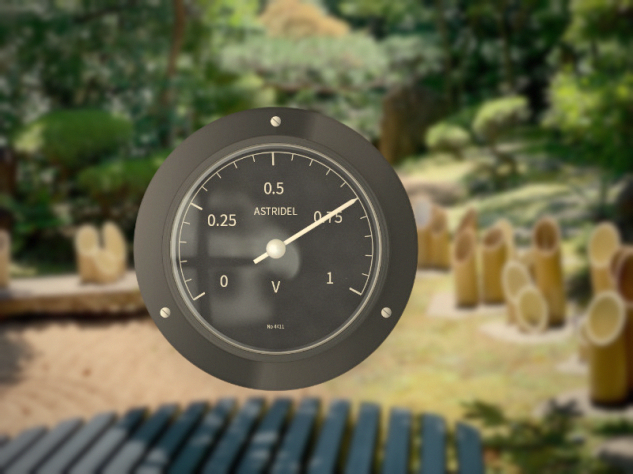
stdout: 0.75
